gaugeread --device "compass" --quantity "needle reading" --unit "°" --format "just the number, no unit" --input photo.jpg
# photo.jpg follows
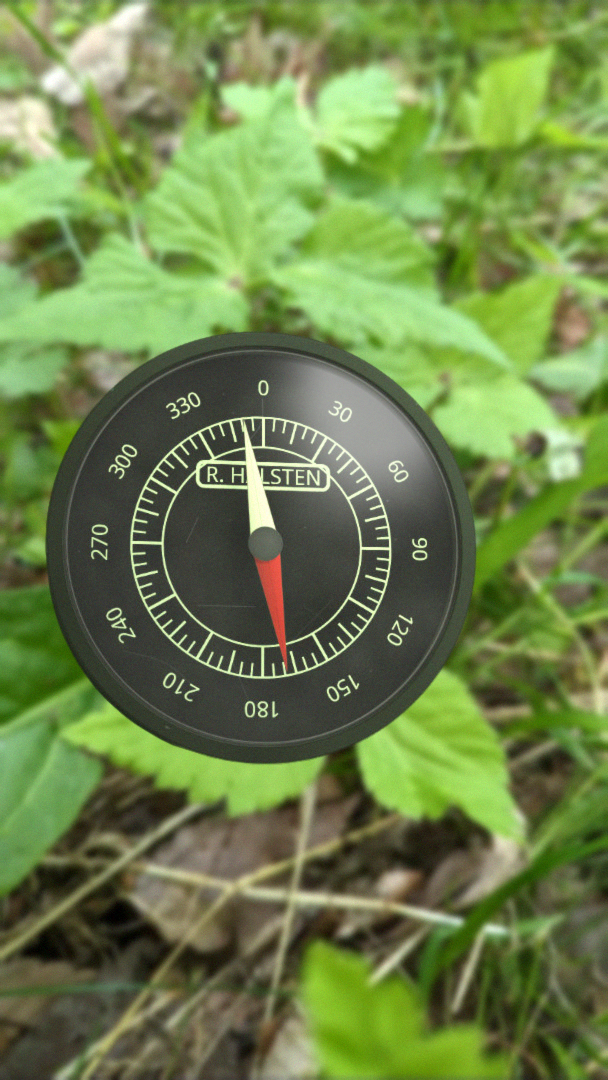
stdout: 170
